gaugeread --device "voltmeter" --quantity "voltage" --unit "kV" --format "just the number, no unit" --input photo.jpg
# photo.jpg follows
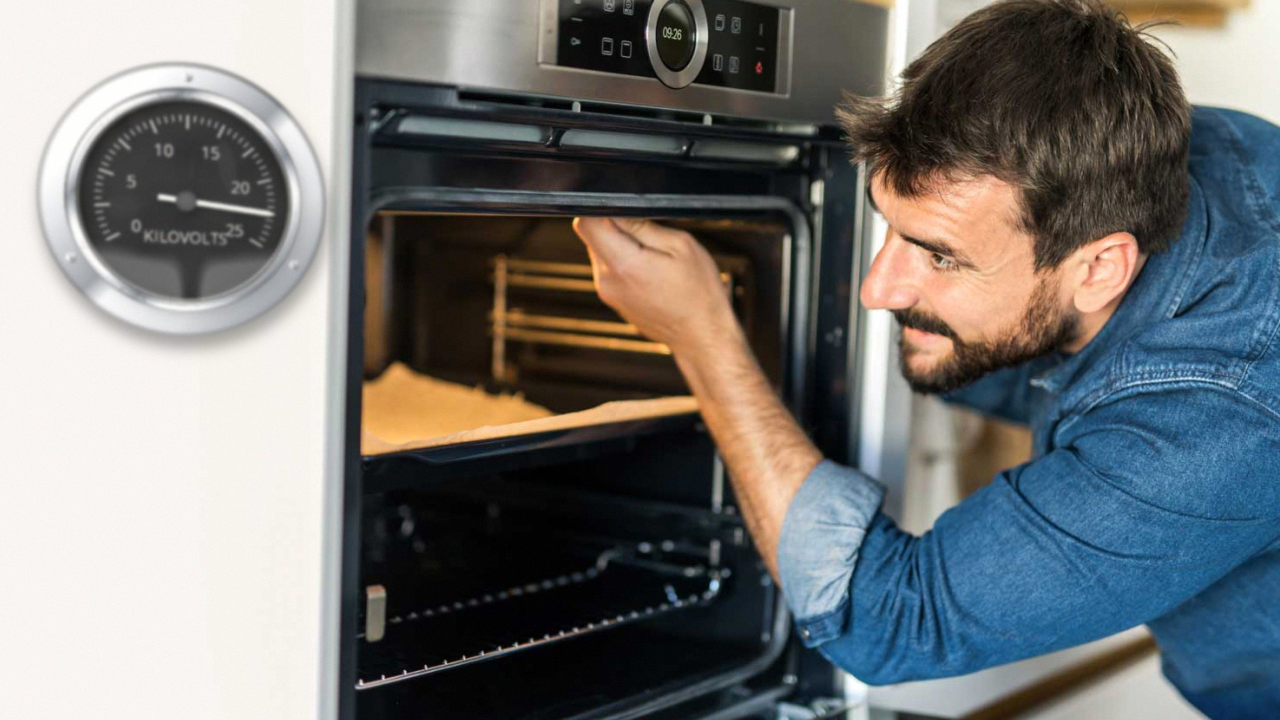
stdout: 22.5
